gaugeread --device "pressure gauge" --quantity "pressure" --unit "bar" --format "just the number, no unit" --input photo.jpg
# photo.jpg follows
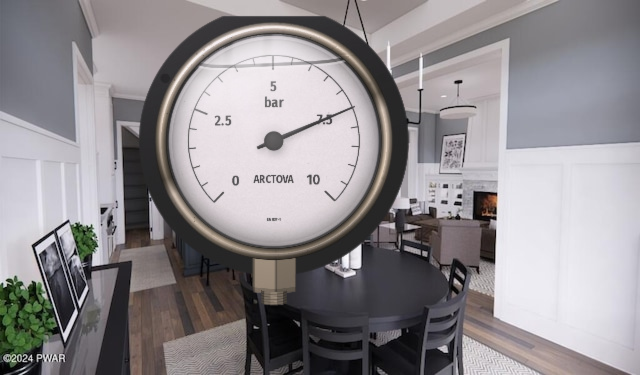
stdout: 7.5
